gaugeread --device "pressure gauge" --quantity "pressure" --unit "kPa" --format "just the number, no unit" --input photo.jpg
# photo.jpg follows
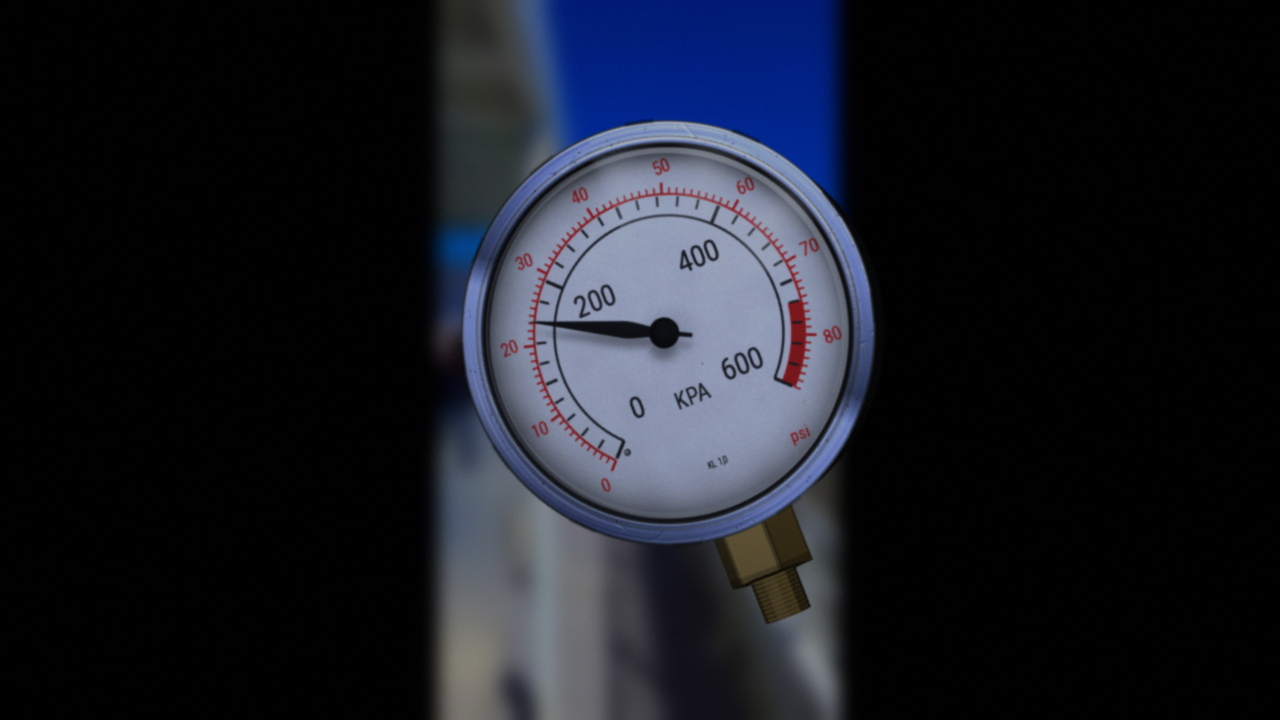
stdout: 160
